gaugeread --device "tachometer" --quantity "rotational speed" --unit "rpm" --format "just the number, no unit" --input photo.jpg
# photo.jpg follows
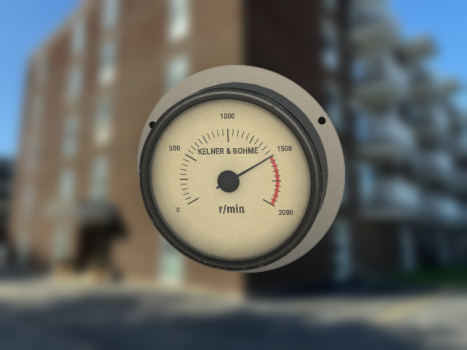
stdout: 1500
